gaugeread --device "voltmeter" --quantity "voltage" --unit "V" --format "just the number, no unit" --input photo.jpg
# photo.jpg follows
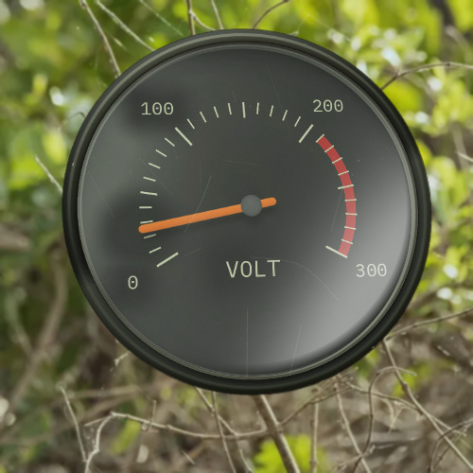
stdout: 25
